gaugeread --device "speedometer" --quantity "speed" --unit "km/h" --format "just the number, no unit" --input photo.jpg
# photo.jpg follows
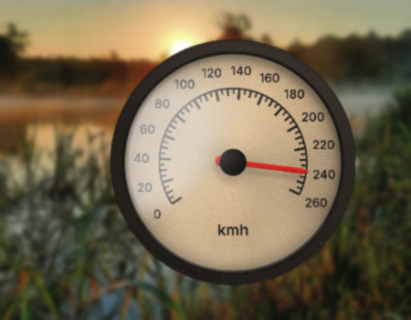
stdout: 240
